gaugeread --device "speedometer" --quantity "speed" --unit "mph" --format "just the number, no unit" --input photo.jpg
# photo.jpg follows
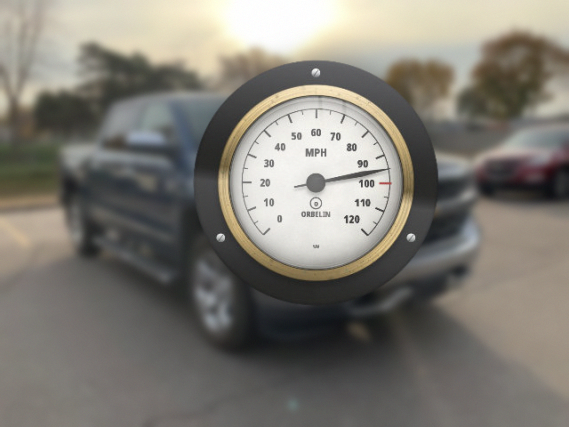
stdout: 95
